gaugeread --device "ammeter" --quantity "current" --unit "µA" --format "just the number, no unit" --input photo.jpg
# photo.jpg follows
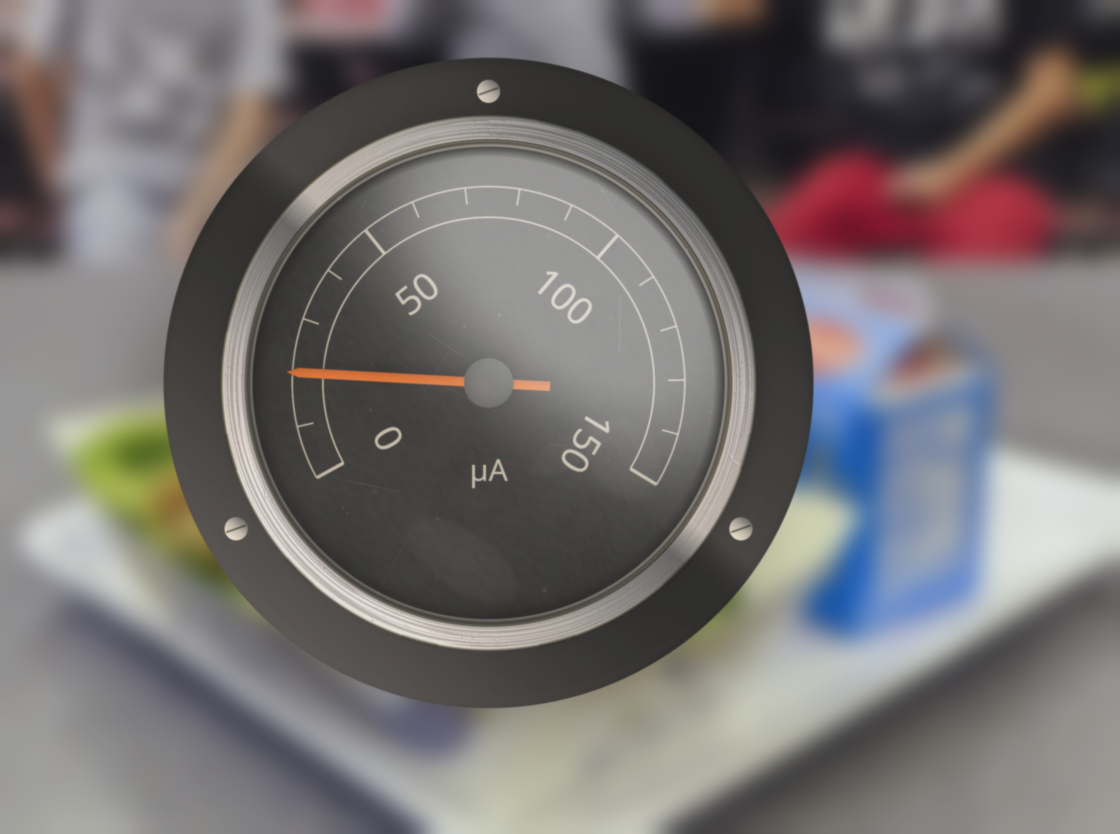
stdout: 20
